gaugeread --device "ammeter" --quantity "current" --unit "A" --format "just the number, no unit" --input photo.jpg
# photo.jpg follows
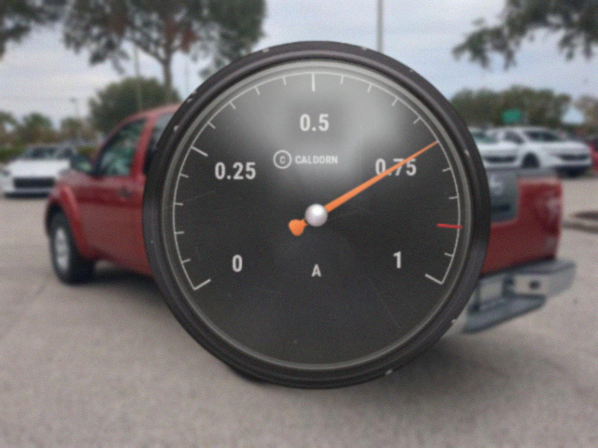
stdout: 0.75
